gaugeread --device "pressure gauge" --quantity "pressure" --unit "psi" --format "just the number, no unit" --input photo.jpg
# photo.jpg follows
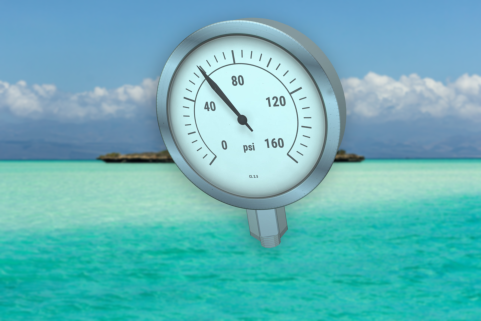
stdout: 60
